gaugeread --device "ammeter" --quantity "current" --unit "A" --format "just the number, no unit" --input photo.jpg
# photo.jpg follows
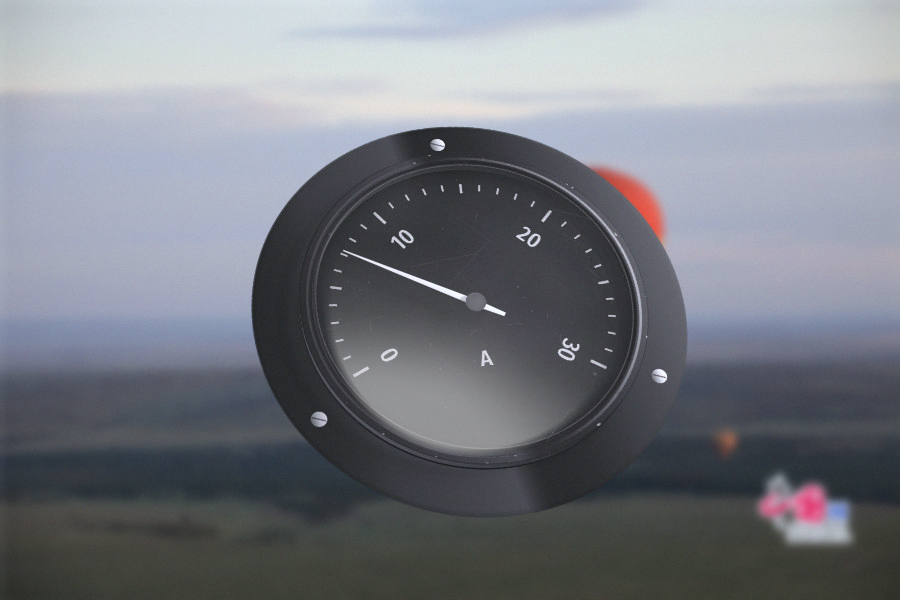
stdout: 7
